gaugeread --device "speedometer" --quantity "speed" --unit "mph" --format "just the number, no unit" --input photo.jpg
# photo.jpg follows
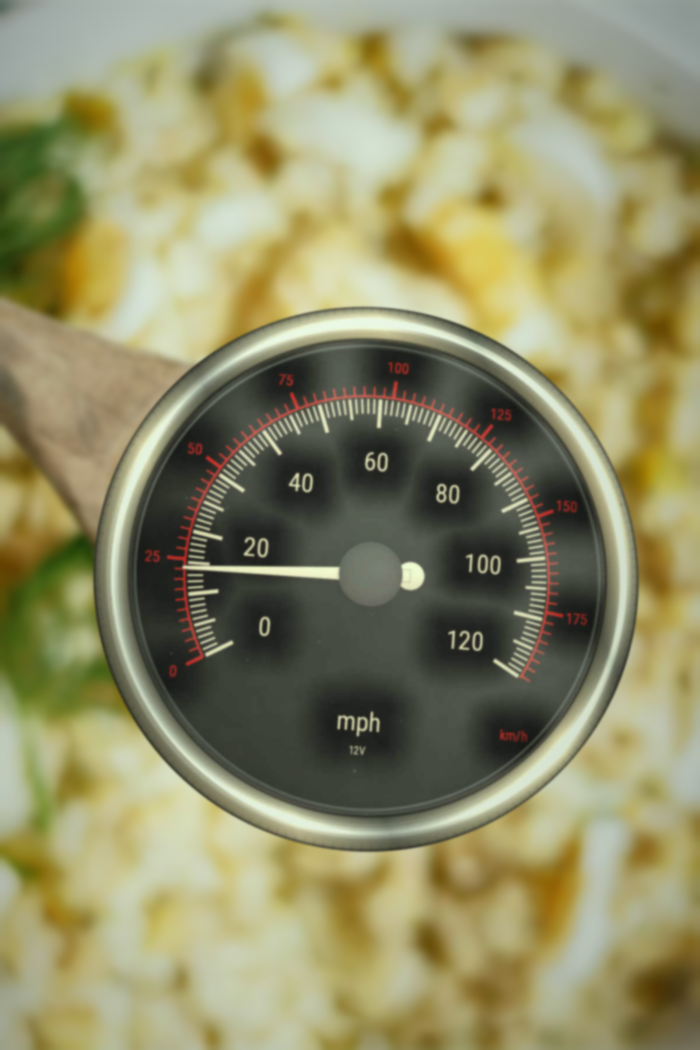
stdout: 14
